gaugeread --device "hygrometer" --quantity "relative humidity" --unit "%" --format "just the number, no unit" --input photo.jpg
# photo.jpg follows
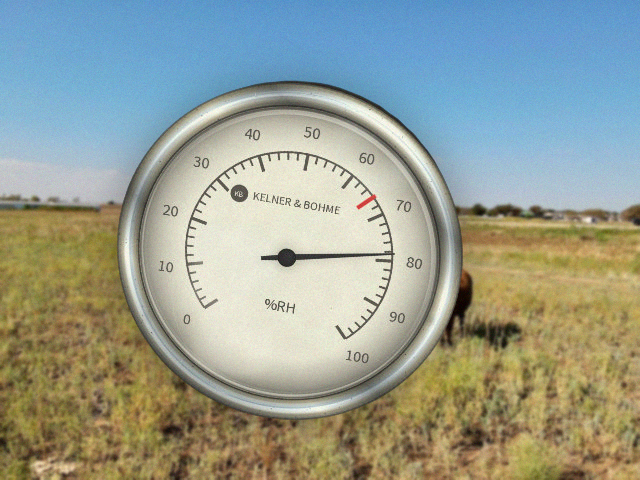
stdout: 78
